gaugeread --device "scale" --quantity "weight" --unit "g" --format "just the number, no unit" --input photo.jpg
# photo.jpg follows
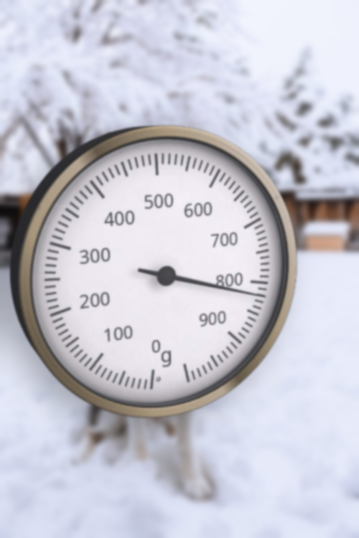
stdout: 820
